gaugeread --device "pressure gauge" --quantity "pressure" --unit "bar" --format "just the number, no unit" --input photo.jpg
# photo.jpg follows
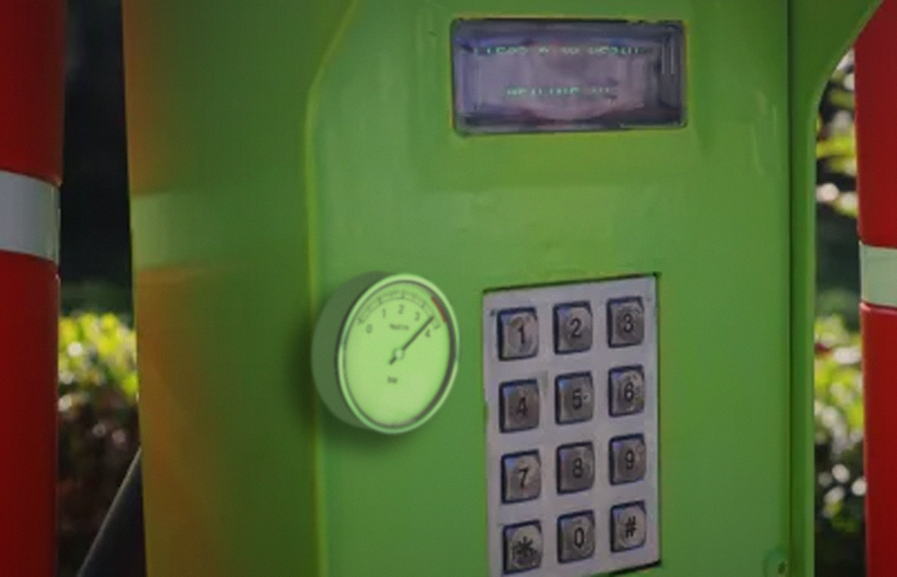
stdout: 3.5
